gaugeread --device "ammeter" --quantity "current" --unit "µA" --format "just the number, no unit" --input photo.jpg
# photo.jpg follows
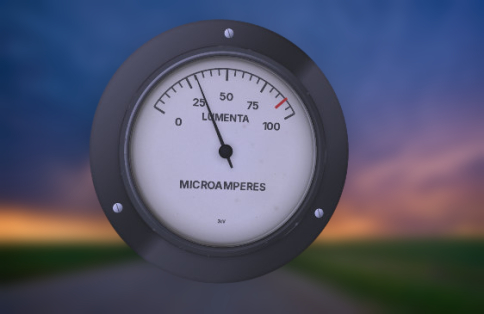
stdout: 30
